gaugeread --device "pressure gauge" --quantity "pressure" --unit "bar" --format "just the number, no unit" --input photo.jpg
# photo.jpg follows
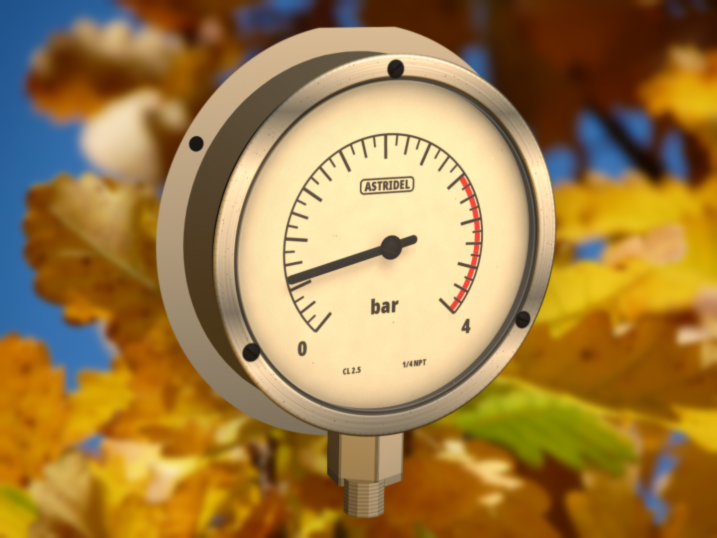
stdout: 0.5
